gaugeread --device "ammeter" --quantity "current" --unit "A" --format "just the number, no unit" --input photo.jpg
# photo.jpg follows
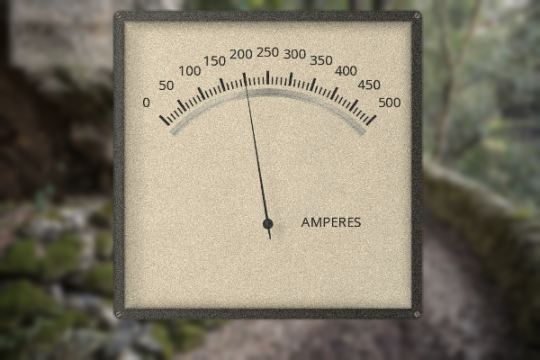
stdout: 200
